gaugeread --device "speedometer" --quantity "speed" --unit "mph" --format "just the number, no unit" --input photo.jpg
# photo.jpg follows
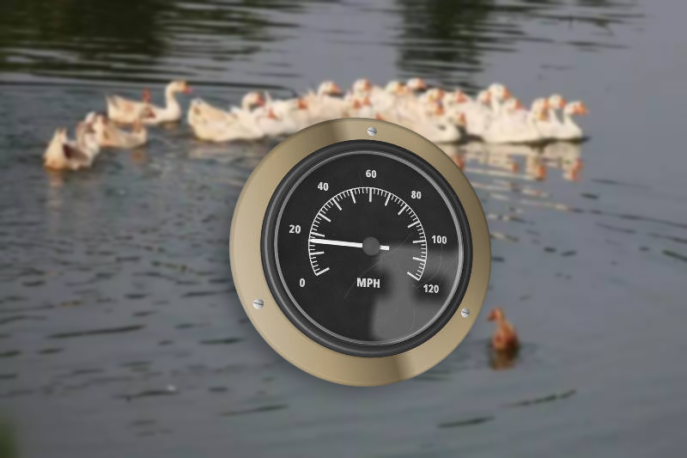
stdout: 16
